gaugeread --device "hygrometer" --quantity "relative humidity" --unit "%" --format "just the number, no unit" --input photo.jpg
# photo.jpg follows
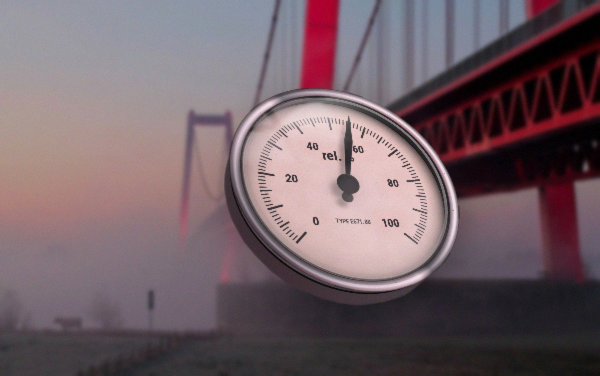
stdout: 55
